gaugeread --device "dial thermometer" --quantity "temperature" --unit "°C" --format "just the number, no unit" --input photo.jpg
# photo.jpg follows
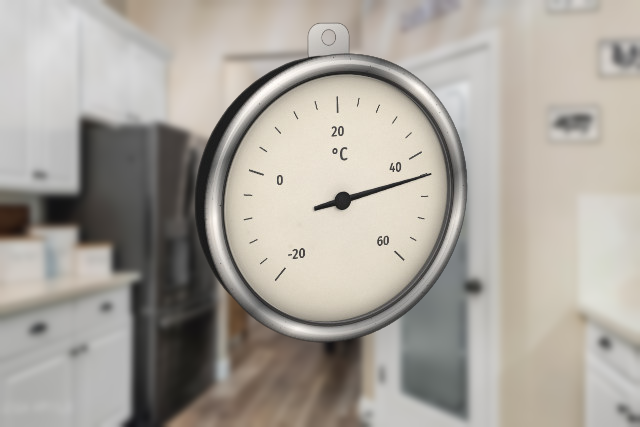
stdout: 44
